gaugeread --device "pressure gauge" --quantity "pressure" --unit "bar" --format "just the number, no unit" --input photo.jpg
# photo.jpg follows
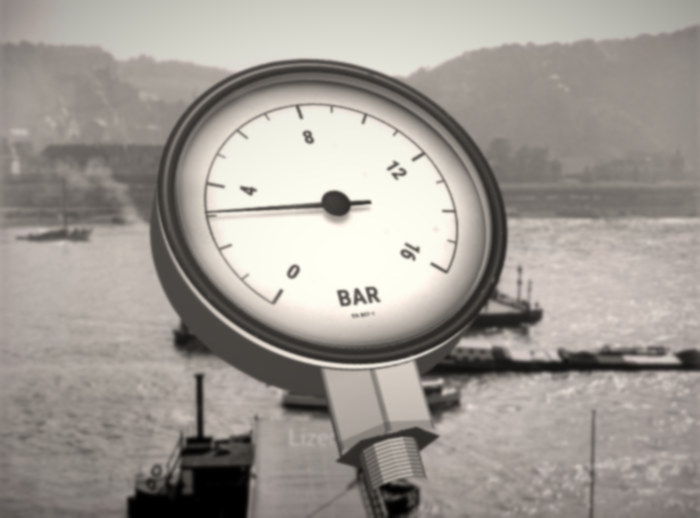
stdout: 3
